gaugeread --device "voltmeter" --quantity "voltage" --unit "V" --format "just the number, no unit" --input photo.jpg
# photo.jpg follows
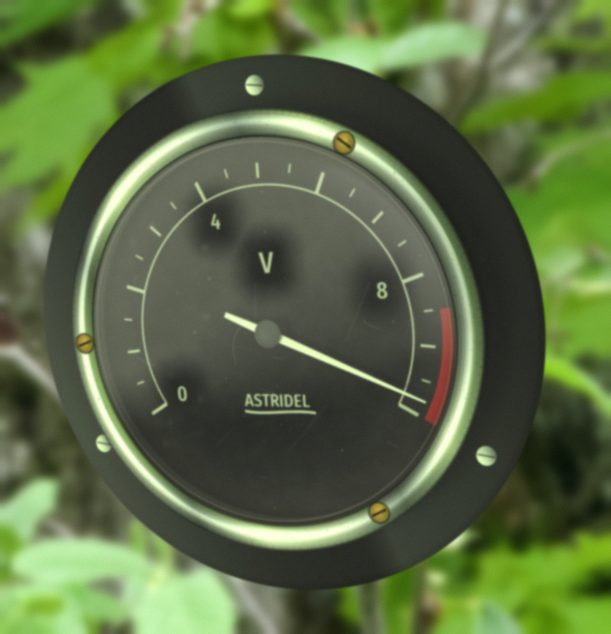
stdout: 9.75
